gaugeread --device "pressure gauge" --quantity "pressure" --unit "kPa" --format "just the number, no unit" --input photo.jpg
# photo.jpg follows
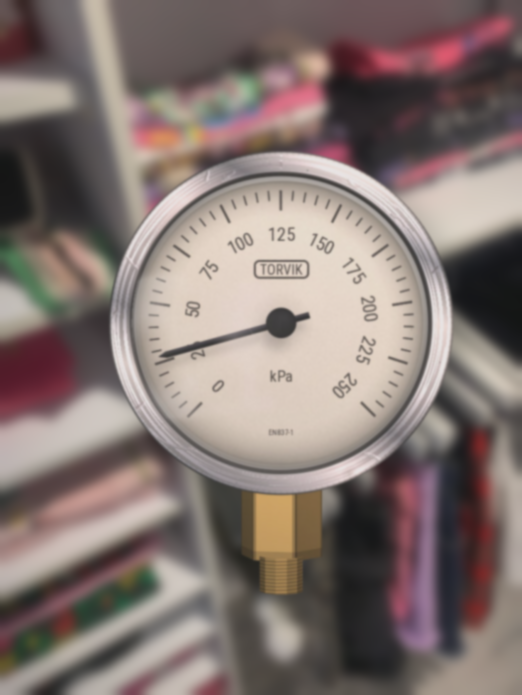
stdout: 27.5
